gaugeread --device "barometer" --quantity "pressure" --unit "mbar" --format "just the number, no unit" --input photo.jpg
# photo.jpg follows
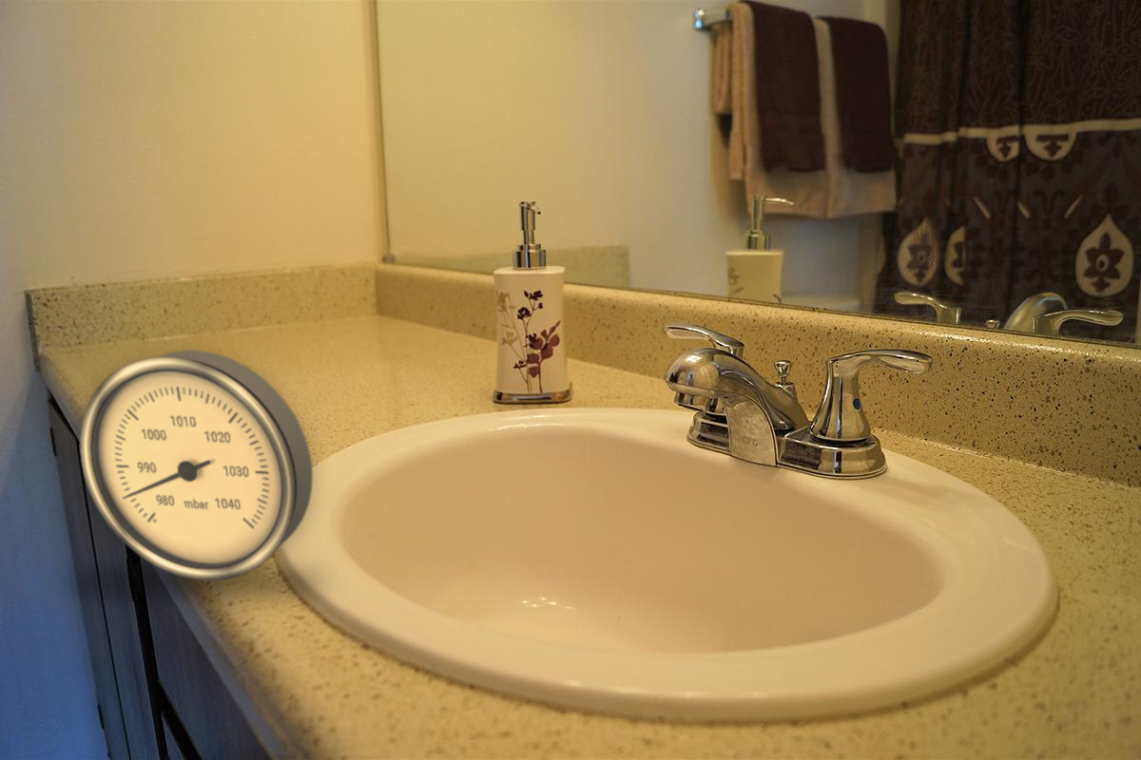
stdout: 985
